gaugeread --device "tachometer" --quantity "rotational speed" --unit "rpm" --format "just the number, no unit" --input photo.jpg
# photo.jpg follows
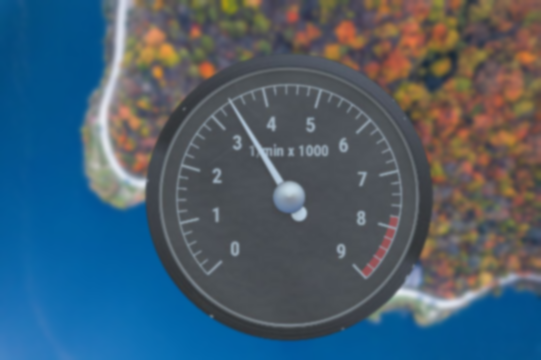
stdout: 3400
